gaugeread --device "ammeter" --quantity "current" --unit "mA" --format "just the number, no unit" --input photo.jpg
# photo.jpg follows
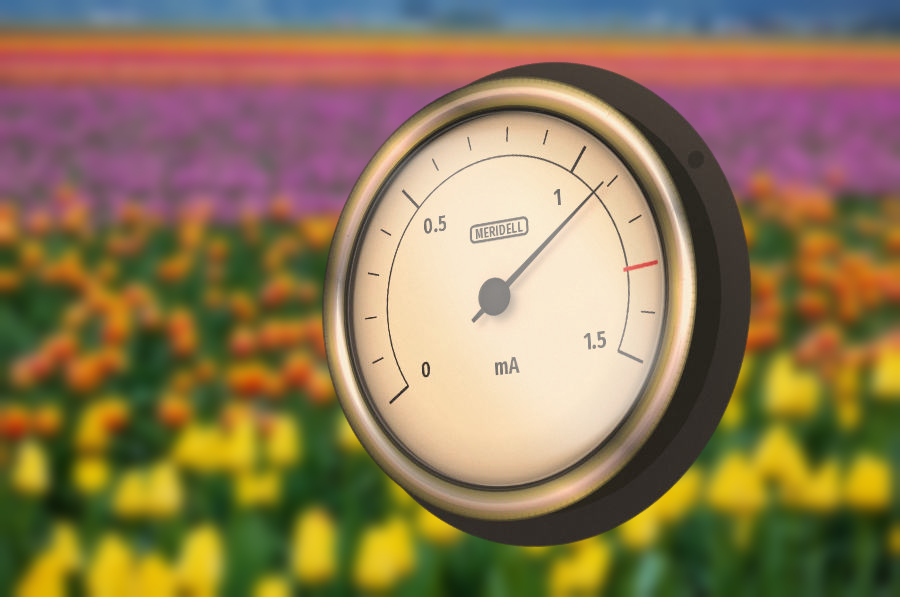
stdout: 1.1
